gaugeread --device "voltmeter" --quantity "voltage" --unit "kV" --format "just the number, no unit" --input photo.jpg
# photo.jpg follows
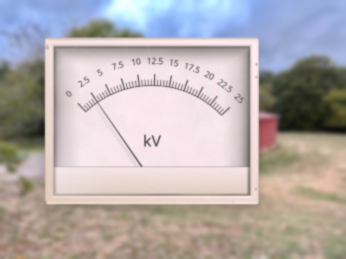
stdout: 2.5
